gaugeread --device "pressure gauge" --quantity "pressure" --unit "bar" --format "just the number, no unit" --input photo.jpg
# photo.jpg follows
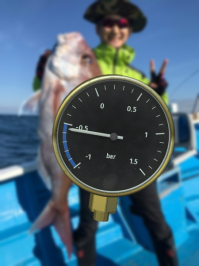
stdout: -0.55
